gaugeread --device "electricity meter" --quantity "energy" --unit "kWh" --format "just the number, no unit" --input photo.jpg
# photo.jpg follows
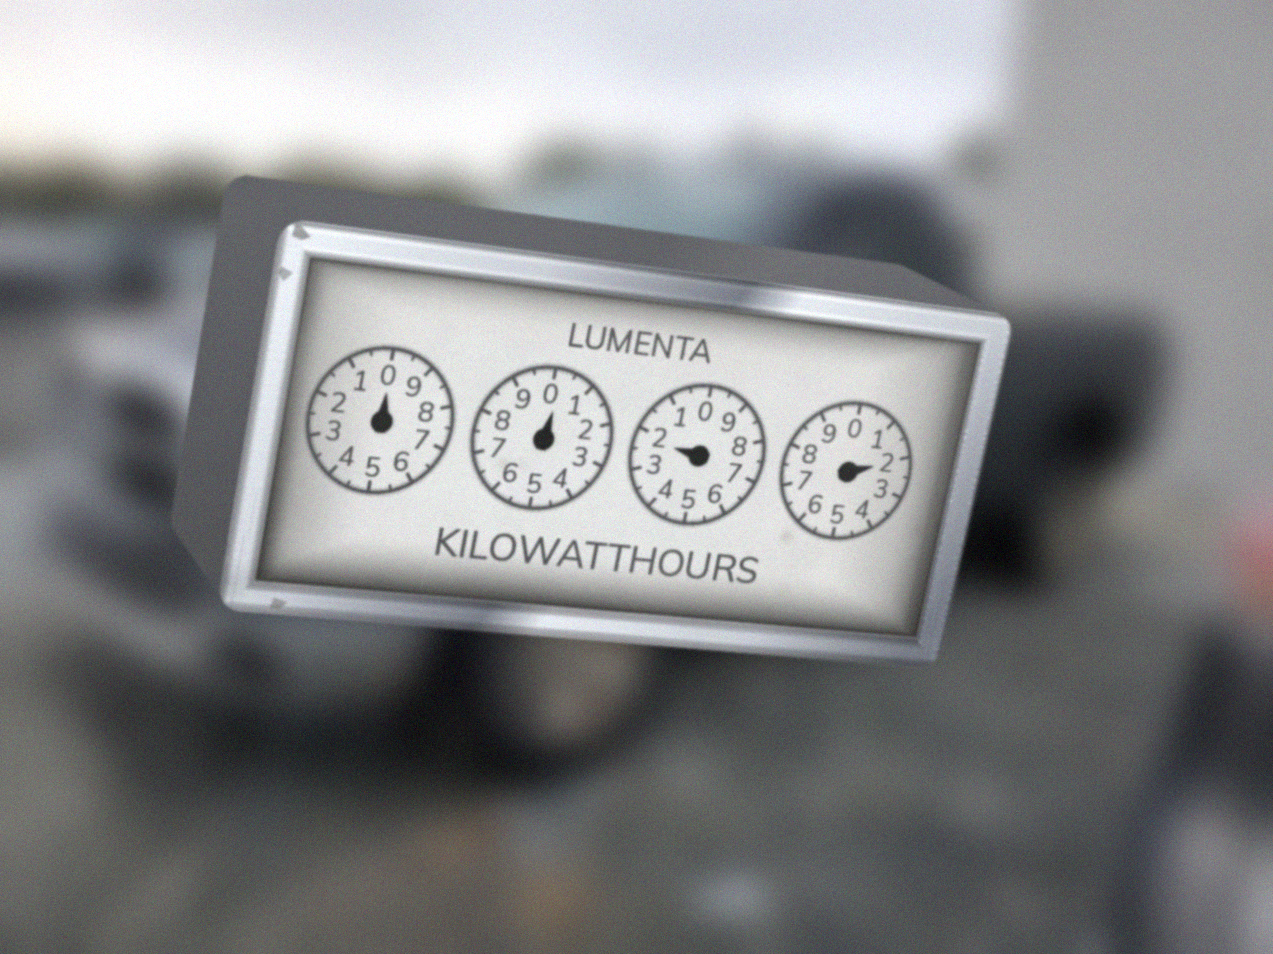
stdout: 22
